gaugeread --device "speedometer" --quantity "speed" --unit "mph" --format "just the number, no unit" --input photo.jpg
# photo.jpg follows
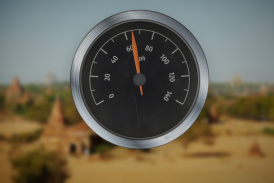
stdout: 65
